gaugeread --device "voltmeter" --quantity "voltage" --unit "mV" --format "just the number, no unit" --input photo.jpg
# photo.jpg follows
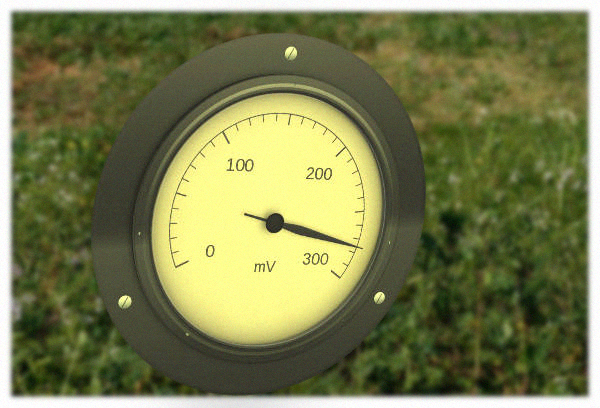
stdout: 275
